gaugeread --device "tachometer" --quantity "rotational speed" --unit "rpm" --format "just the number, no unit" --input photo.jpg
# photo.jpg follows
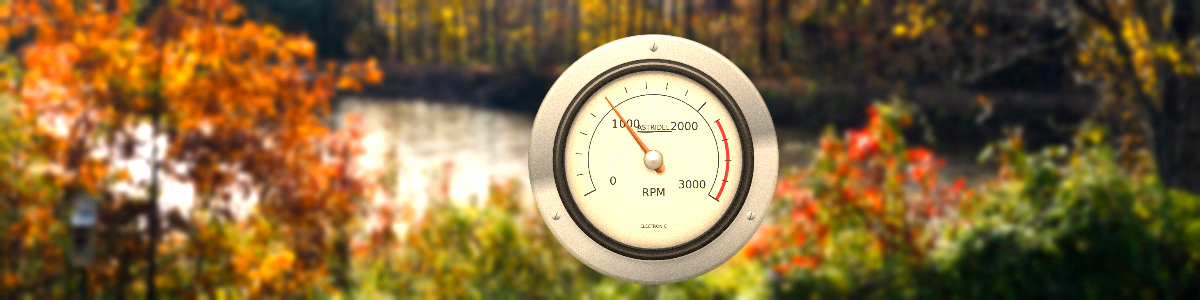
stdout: 1000
